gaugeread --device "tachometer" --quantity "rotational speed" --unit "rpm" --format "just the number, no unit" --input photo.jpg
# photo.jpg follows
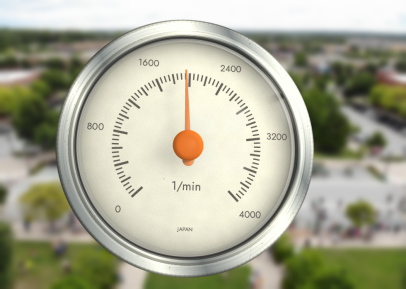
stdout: 1950
